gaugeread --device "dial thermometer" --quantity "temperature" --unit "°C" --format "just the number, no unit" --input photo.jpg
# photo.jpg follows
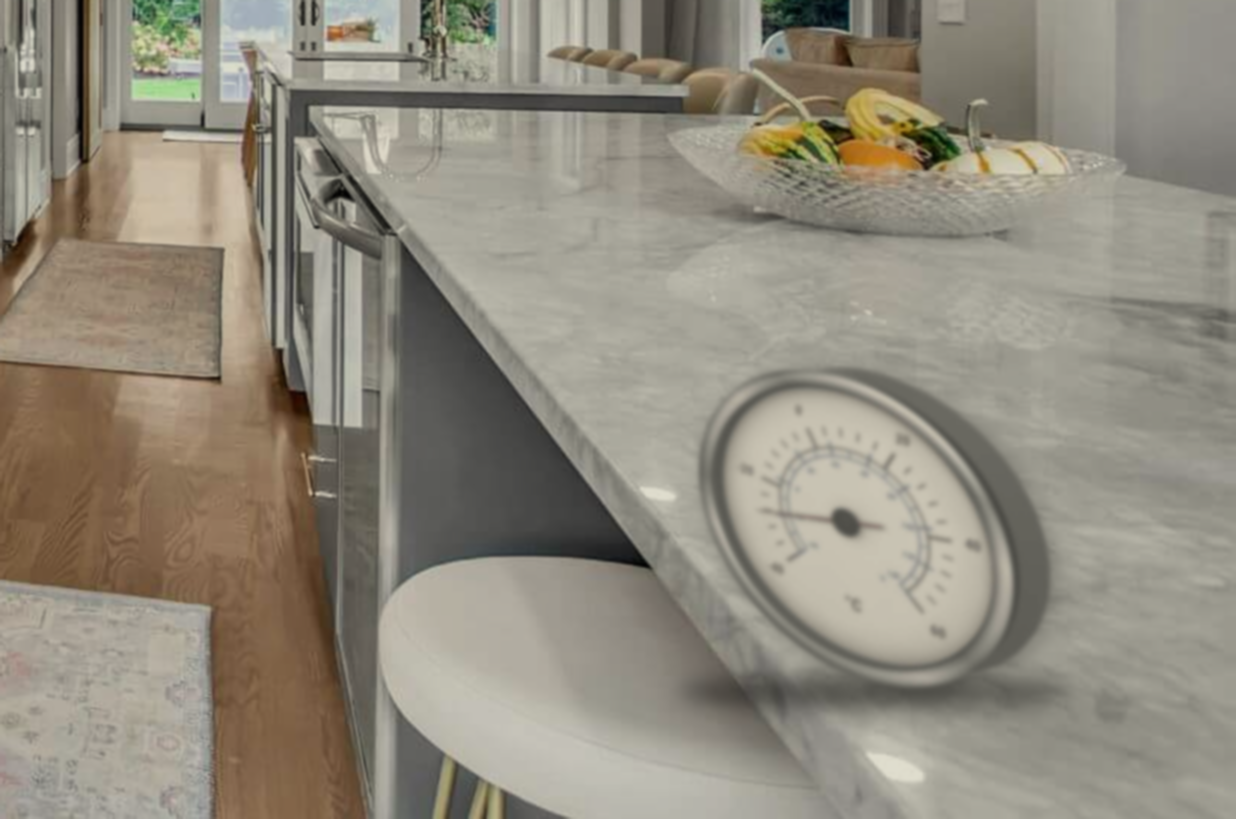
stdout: -28
